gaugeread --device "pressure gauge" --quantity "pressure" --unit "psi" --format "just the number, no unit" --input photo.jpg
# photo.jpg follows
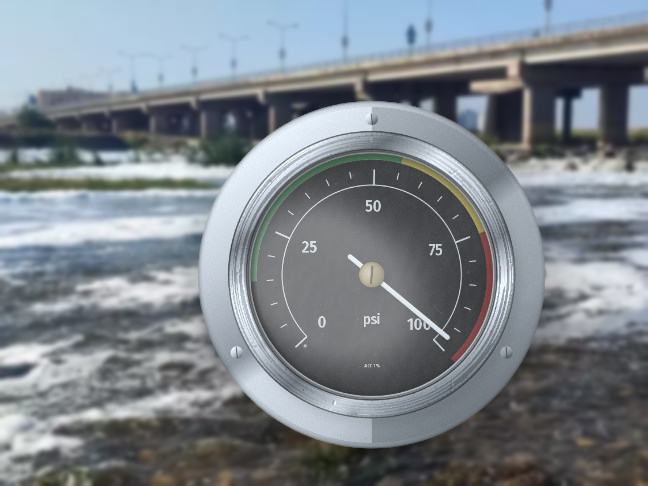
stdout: 97.5
